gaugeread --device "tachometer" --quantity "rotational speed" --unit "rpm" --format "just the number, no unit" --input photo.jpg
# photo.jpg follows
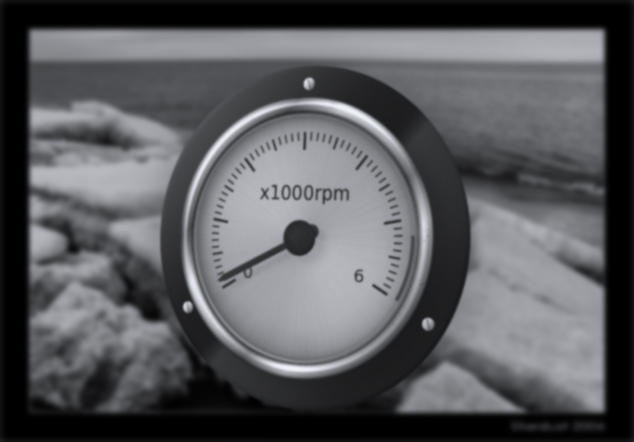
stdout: 100
